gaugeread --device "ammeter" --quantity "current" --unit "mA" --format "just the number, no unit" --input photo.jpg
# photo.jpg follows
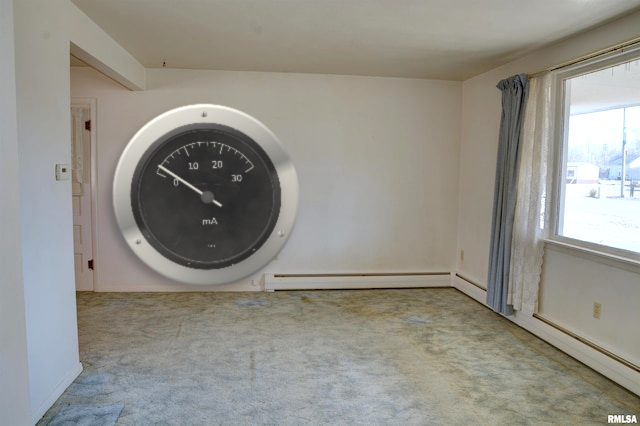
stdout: 2
